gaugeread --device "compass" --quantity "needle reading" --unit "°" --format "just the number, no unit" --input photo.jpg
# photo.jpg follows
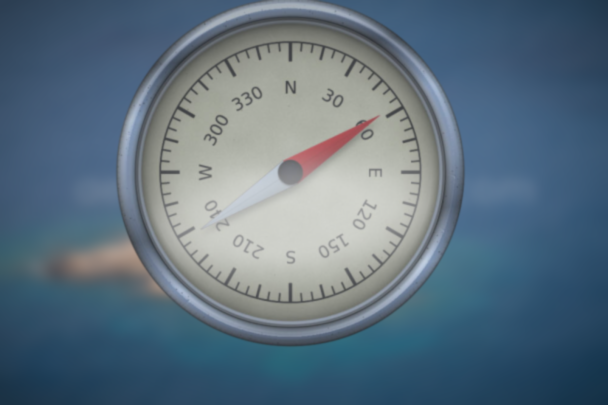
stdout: 57.5
